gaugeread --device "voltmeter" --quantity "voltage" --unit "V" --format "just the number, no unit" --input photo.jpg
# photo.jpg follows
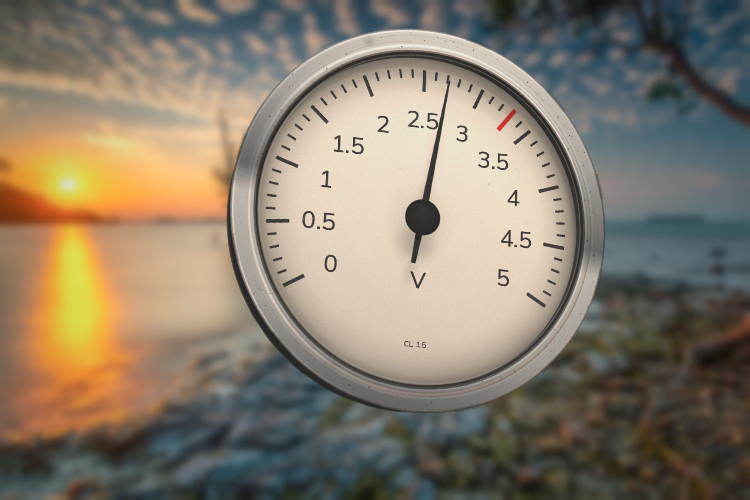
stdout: 2.7
